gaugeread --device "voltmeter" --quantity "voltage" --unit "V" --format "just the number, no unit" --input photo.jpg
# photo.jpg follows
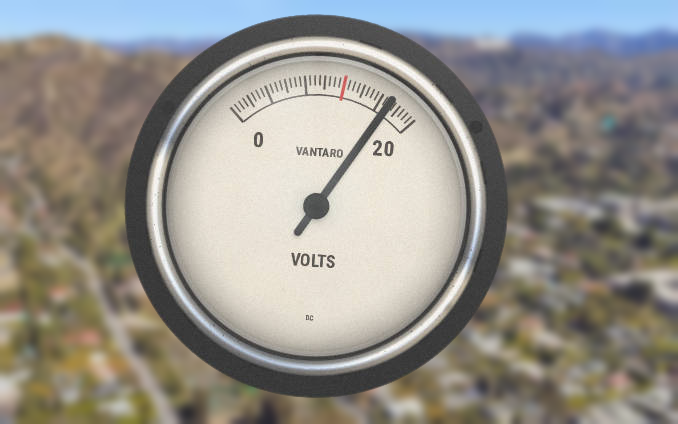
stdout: 17
